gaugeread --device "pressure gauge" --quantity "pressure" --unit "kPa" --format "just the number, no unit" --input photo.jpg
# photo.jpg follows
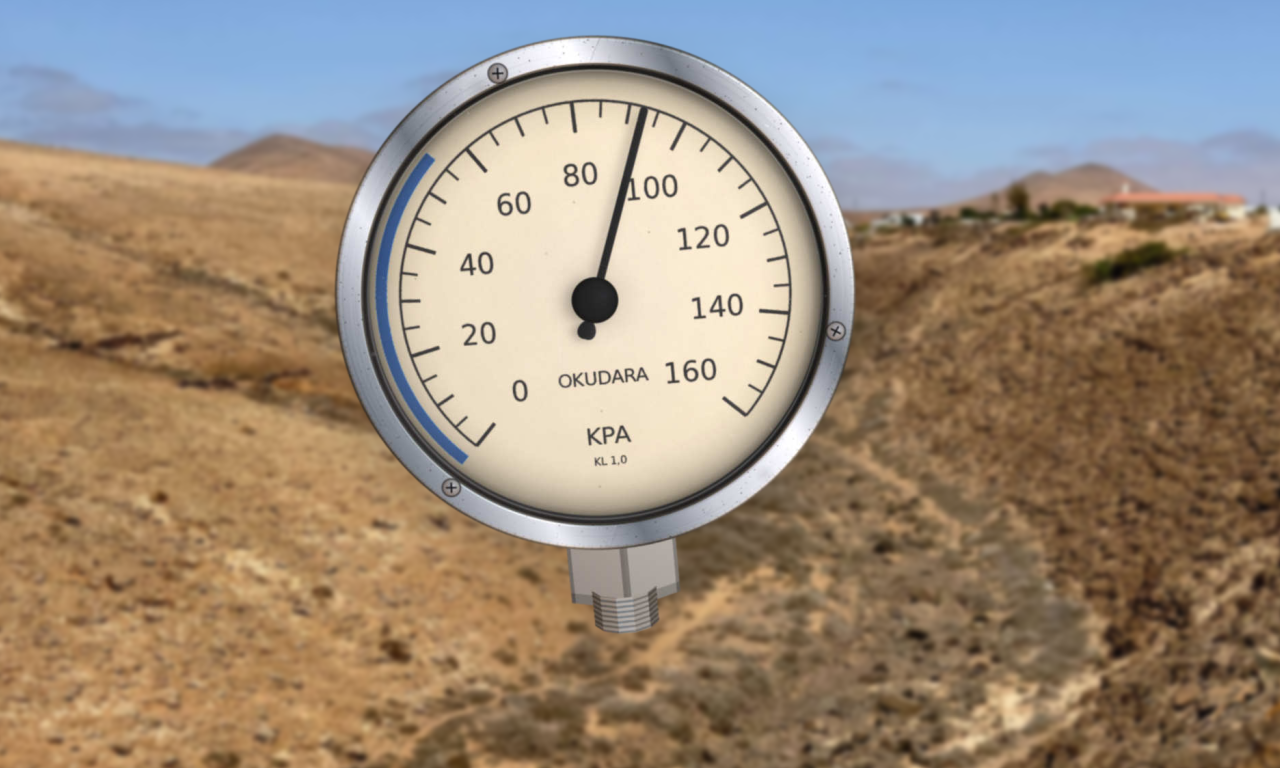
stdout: 92.5
